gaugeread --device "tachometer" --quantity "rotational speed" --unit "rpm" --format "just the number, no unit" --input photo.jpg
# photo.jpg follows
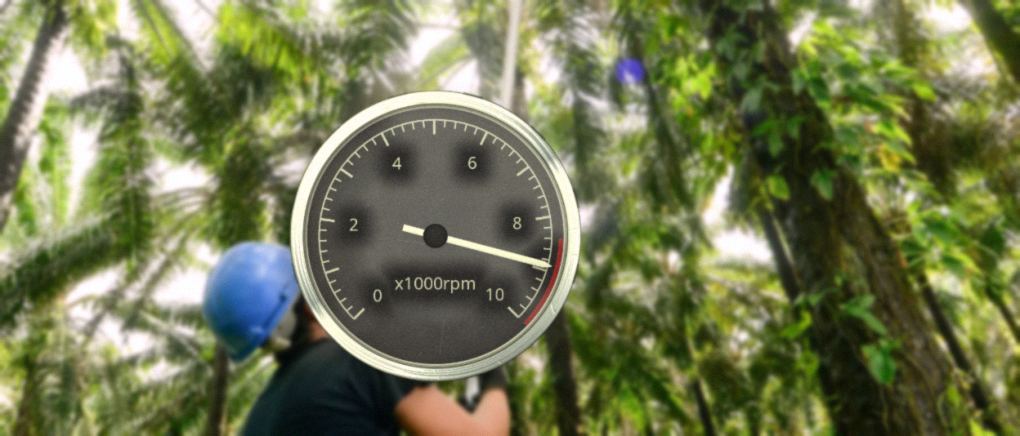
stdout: 8900
